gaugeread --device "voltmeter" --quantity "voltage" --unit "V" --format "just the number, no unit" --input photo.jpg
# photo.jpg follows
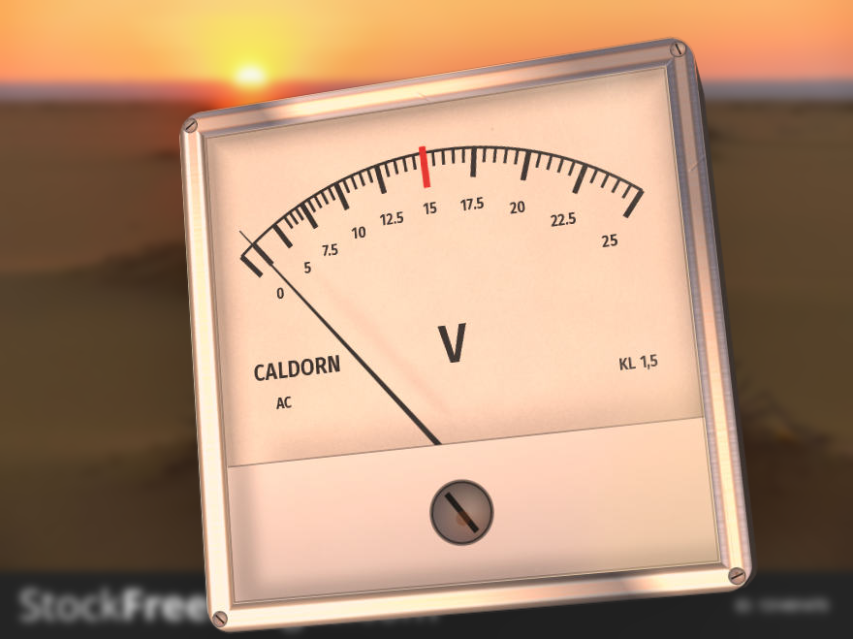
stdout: 2.5
